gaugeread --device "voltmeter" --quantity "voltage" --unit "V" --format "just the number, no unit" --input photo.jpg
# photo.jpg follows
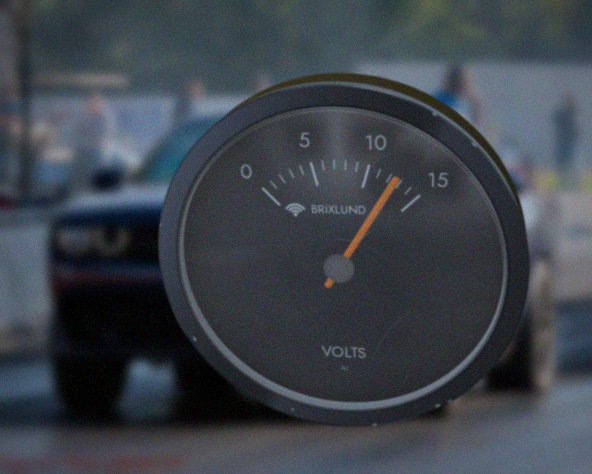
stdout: 12.5
